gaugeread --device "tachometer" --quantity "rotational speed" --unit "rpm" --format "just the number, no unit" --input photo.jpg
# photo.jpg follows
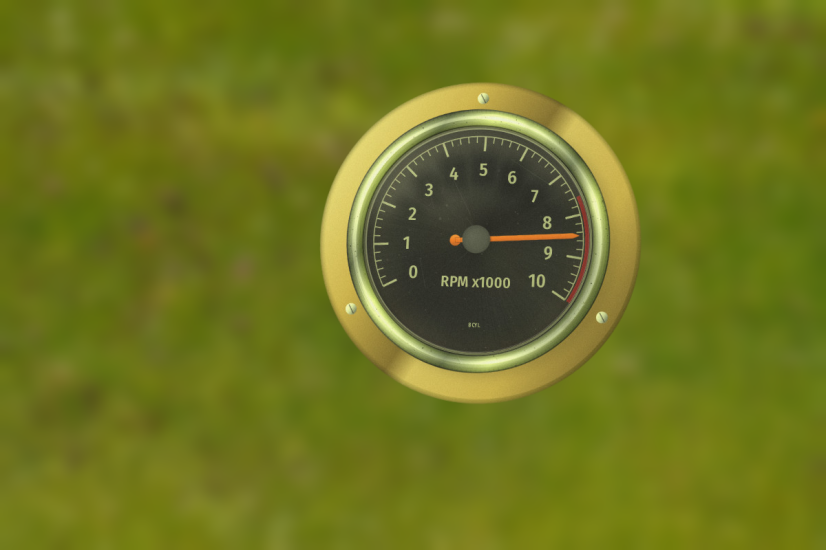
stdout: 8500
